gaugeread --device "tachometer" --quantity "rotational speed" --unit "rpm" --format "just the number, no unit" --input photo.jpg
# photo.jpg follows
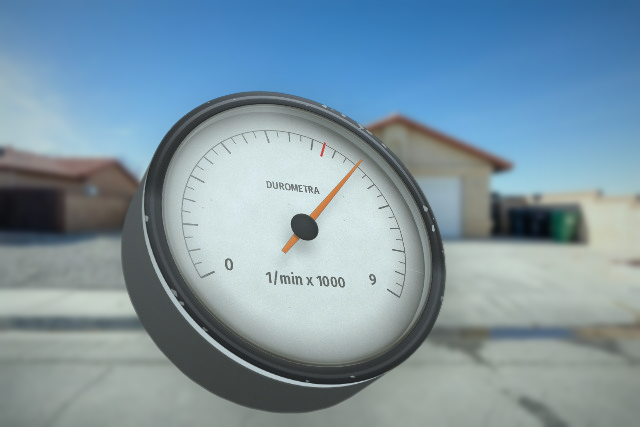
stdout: 6000
